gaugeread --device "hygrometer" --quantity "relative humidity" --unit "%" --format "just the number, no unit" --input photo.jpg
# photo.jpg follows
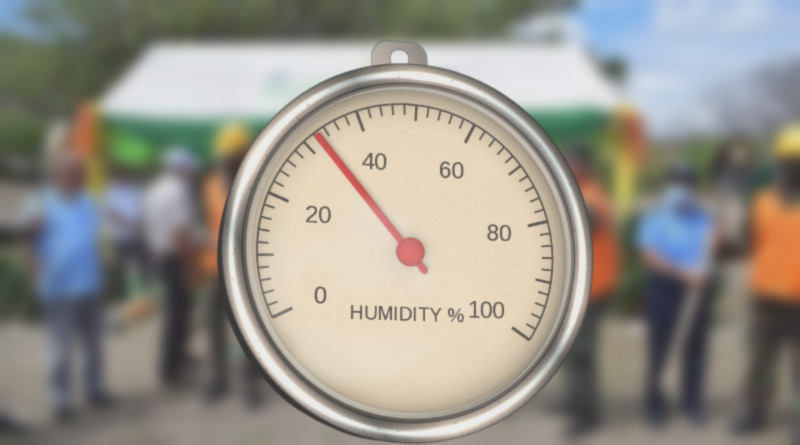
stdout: 32
